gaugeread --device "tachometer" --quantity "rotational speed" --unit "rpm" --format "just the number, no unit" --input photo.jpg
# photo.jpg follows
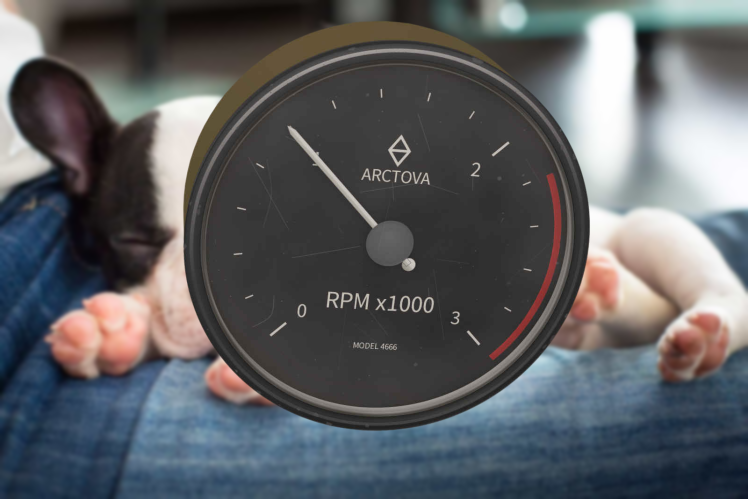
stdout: 1000
